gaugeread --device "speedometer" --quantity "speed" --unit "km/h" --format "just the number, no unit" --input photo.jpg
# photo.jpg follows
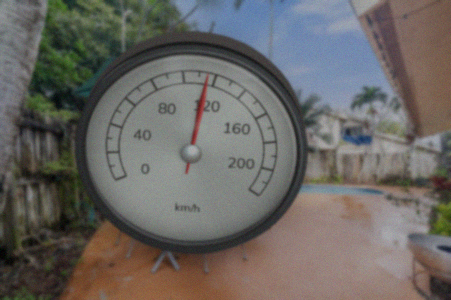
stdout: 115
